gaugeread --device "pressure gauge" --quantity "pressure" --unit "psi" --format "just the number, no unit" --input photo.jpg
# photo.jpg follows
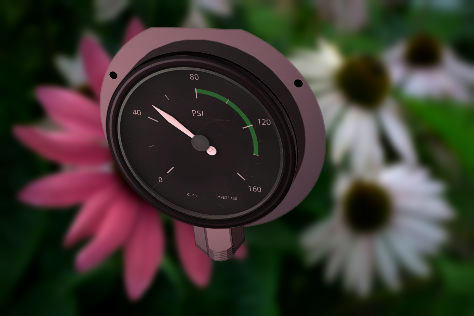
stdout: 50
